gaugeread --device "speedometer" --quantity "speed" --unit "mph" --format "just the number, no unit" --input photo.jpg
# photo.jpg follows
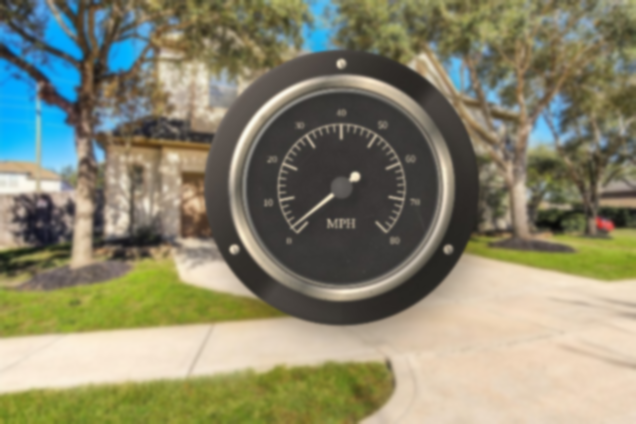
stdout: 2
